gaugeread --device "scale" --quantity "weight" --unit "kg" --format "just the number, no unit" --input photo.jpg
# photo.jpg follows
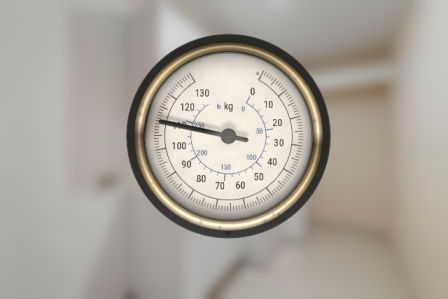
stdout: 110
